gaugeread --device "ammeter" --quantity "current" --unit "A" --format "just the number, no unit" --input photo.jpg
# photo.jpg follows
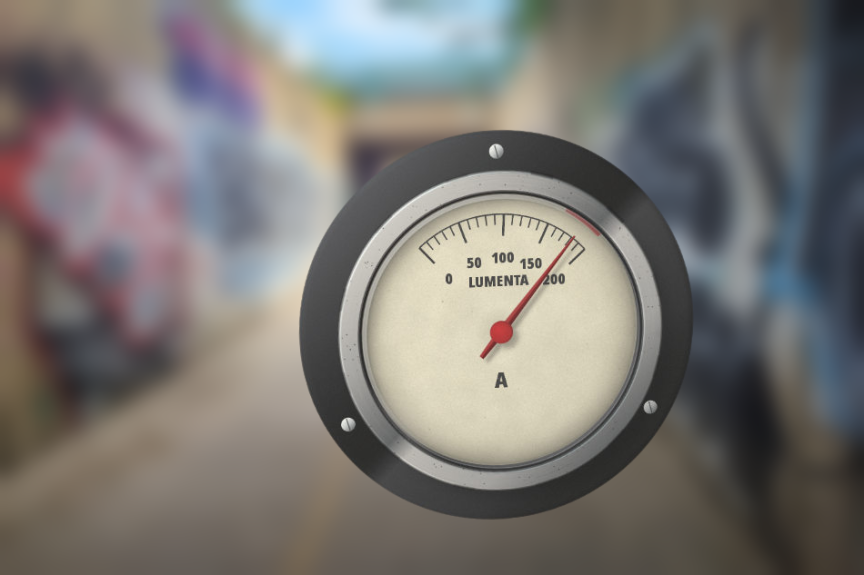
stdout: 180
